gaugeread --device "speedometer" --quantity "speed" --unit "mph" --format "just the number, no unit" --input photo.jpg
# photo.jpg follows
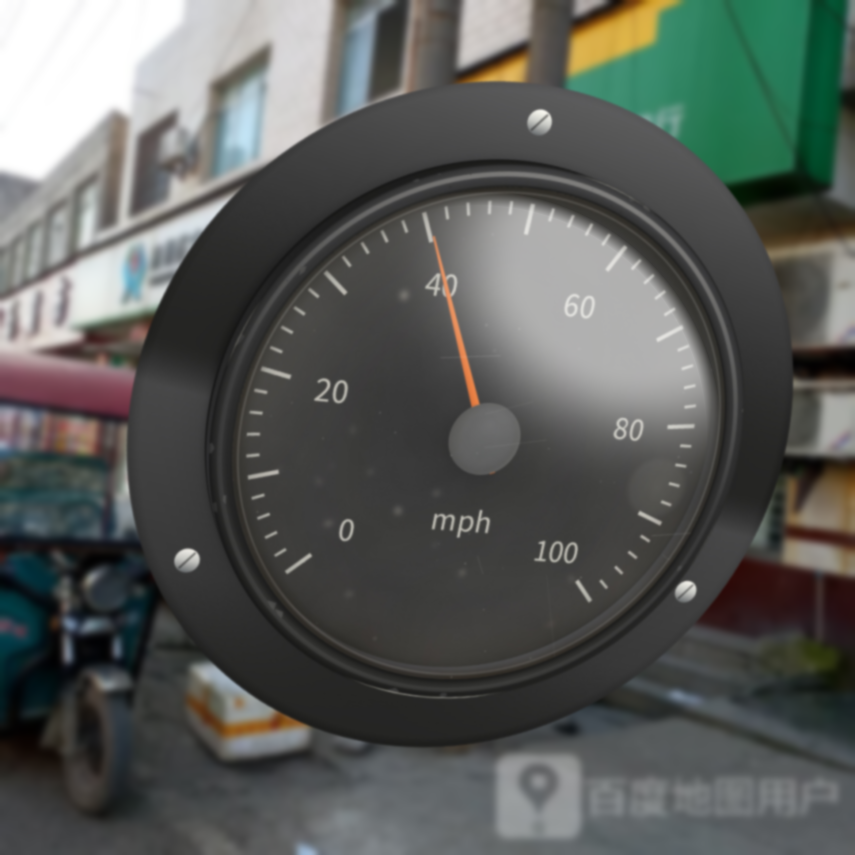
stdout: 40
